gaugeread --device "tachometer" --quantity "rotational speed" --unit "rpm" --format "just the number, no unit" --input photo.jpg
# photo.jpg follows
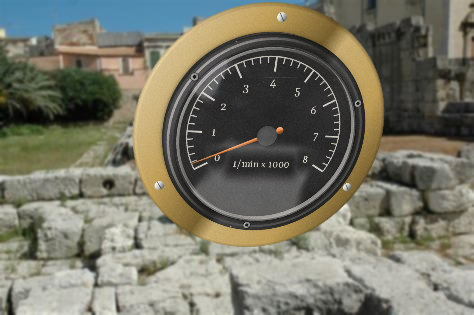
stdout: 200
